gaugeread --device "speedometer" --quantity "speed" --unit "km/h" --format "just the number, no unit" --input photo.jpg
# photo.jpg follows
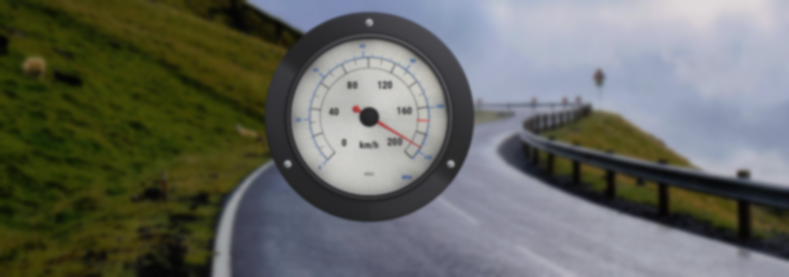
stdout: 190
